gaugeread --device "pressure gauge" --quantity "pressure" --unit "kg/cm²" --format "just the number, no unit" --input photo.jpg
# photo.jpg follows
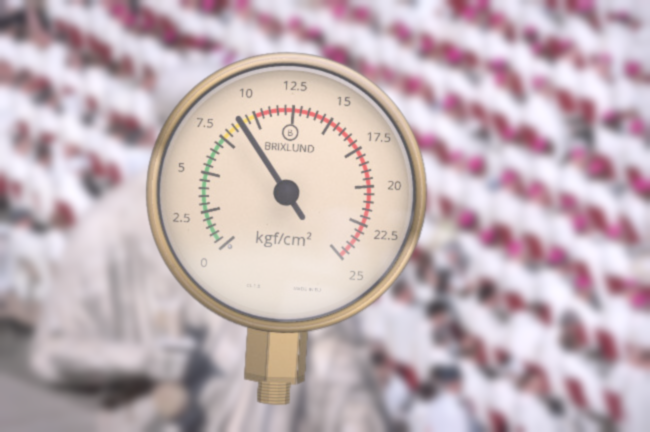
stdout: 9
